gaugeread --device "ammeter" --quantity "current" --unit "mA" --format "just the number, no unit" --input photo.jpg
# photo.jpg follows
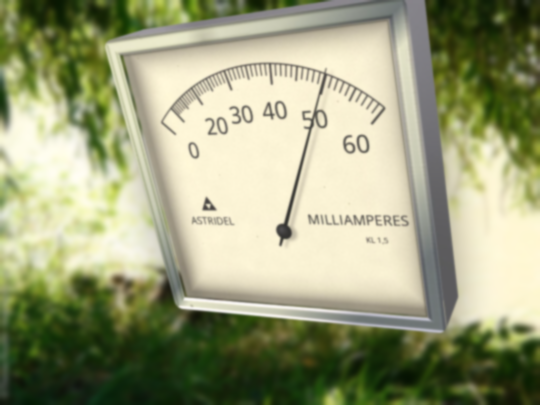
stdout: 50
